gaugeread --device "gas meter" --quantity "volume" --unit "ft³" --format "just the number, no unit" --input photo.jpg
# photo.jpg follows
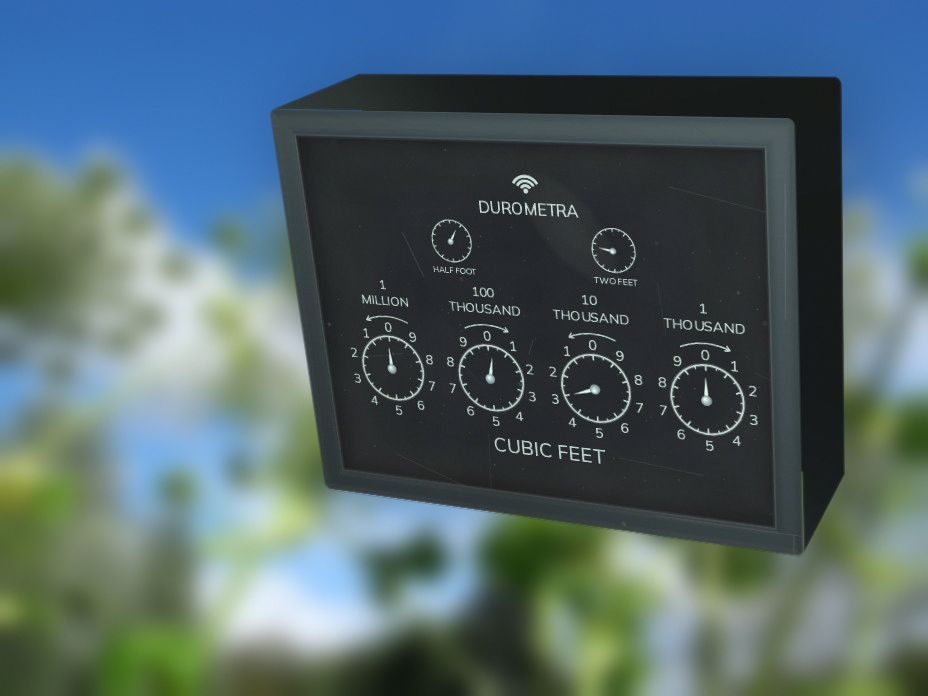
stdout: 3000
